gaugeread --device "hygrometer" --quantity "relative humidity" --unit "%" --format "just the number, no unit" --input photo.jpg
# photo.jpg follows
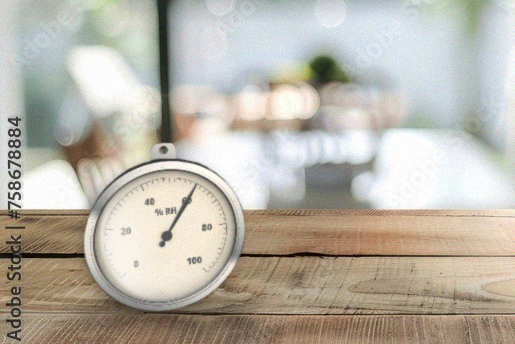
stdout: 60
